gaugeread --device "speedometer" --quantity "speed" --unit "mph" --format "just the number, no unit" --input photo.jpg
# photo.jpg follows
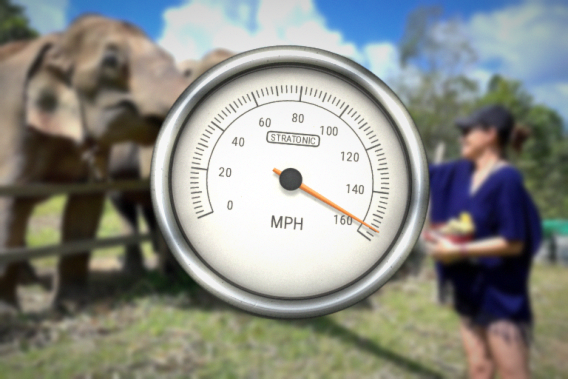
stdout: 156
